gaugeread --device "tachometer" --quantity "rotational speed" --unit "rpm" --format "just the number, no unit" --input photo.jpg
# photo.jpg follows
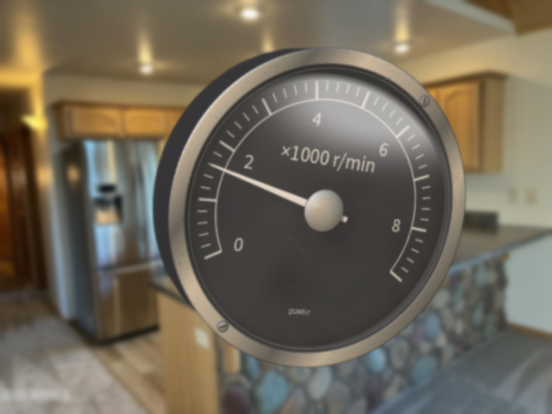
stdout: 1600
